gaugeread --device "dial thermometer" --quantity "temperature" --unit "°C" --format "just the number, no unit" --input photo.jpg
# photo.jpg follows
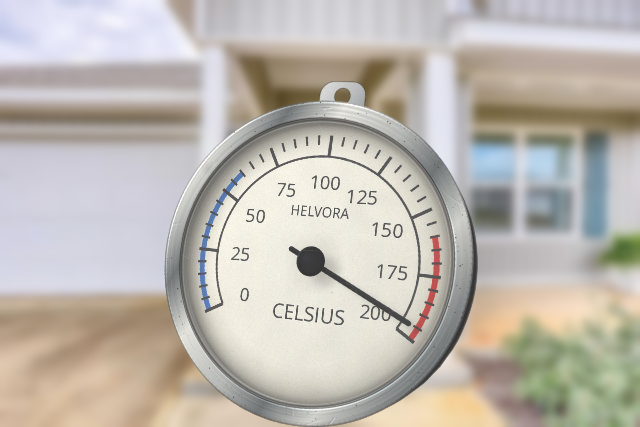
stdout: 195
